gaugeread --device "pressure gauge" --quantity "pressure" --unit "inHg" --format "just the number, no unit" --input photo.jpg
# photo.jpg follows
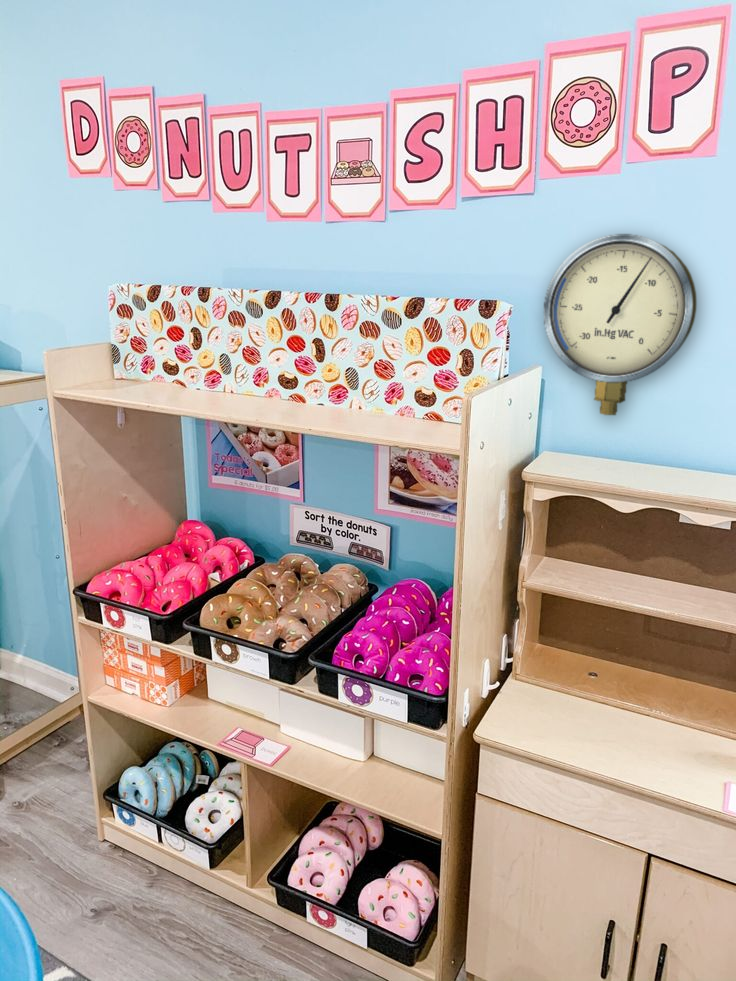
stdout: -12
